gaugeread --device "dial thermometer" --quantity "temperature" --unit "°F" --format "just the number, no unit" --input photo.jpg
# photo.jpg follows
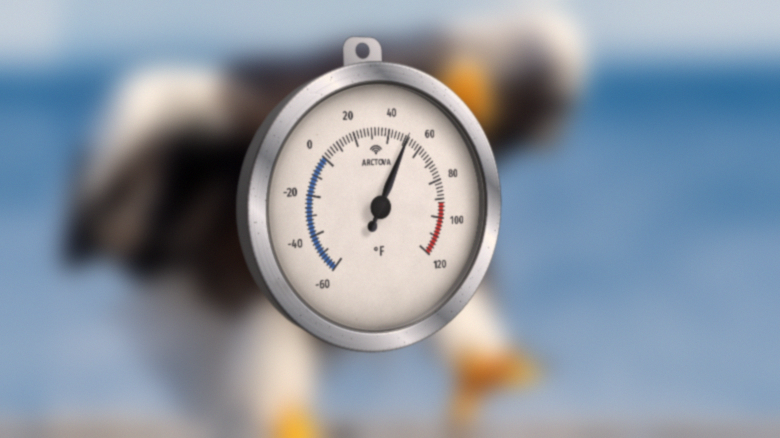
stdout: 50
